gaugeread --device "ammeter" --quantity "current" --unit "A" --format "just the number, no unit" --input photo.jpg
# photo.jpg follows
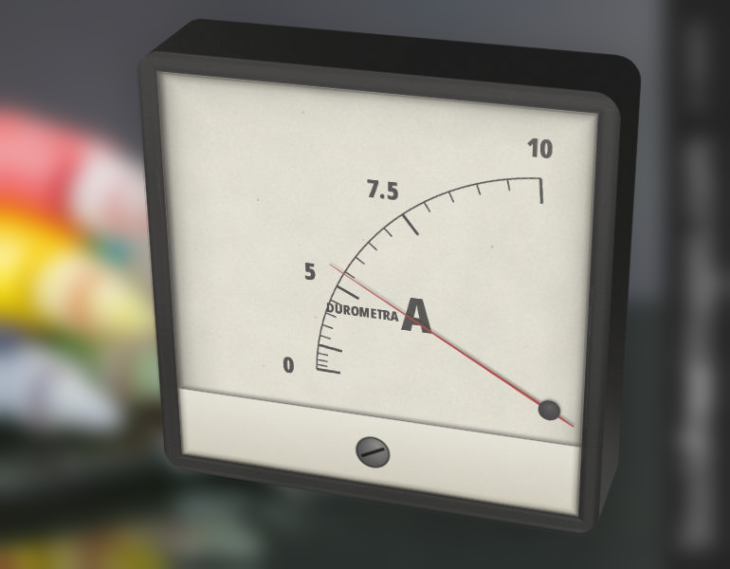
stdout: 5.5
